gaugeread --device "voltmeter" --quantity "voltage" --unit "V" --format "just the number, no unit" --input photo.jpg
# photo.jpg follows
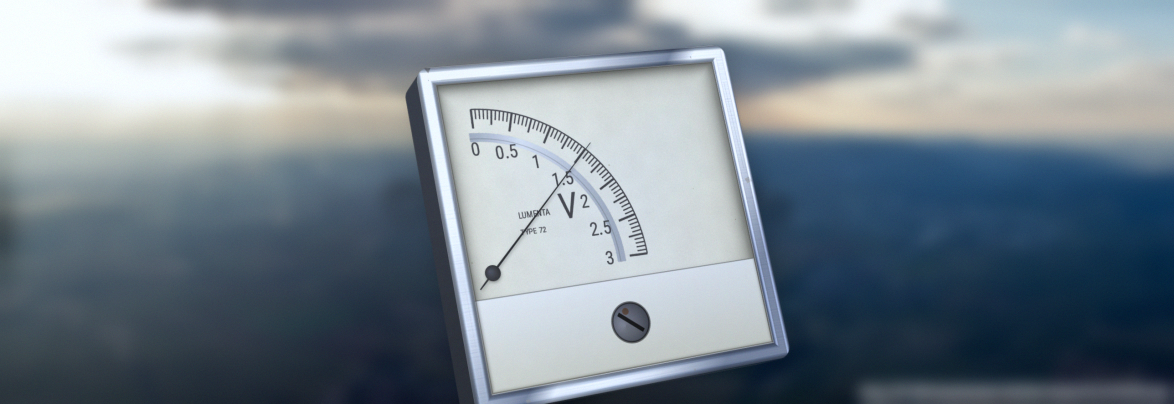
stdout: 1.5
